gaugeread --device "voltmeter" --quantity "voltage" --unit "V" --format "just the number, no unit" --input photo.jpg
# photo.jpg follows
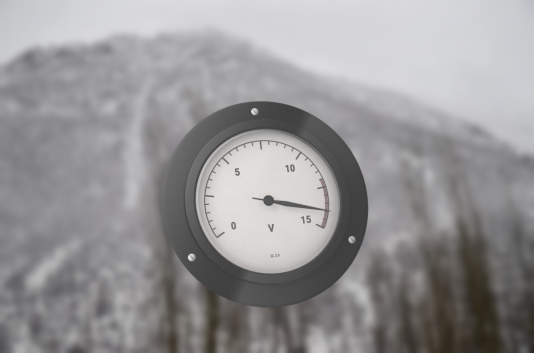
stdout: 14
